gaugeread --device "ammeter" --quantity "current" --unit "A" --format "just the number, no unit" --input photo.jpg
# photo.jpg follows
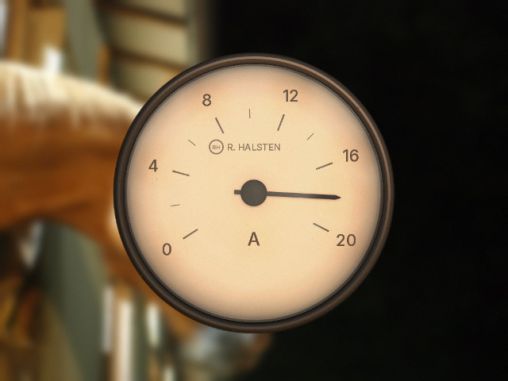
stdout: 18
